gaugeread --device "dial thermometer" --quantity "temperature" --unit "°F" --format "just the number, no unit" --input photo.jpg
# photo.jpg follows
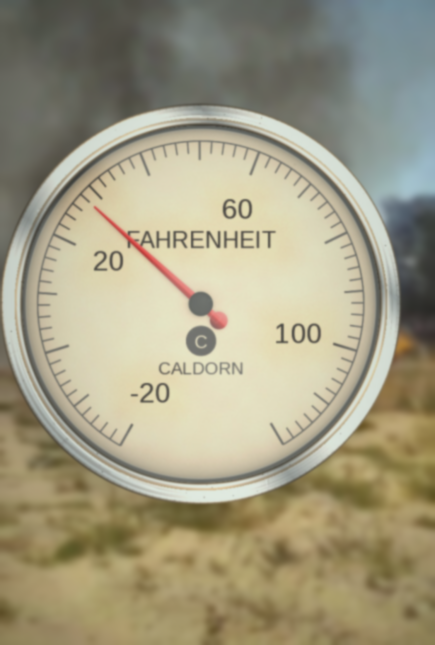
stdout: 28
